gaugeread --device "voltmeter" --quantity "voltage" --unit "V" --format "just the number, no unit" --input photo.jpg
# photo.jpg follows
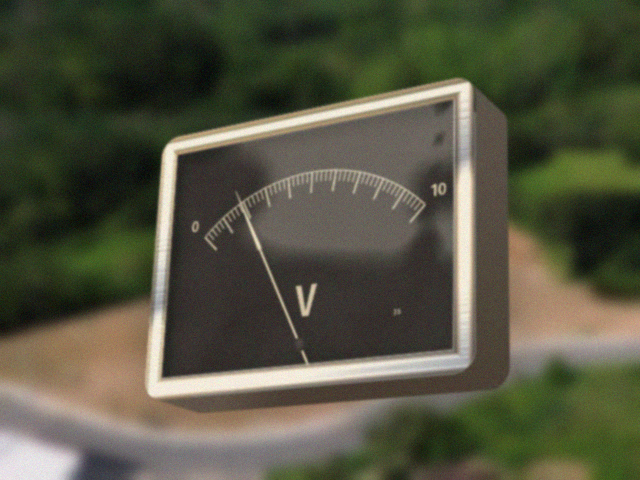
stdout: 2
